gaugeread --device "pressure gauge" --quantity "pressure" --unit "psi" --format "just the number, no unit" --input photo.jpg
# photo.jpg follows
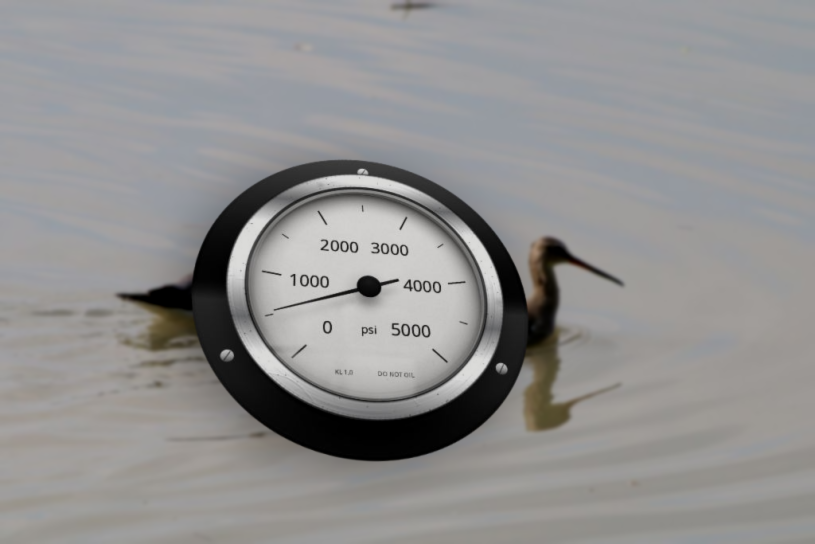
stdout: 500
